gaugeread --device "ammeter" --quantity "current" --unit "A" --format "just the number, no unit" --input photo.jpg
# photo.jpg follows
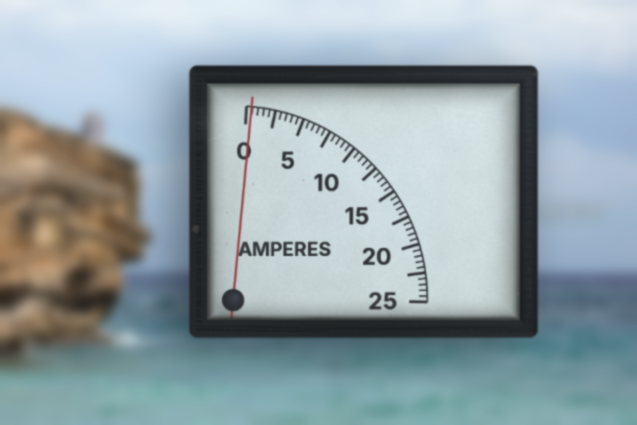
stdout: 0.5
